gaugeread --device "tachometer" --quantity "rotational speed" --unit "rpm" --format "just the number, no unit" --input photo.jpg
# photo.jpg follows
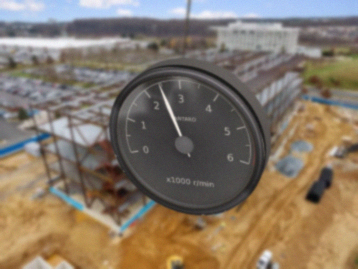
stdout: 2500
